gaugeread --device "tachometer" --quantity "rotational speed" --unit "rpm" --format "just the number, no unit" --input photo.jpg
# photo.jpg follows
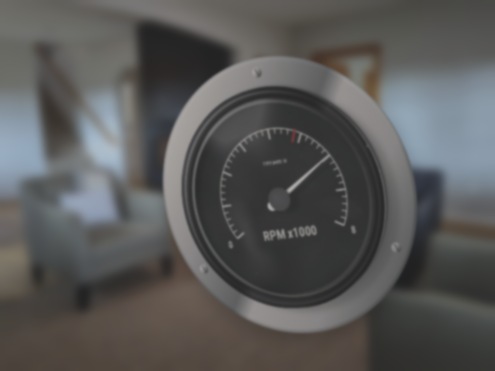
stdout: 6000
